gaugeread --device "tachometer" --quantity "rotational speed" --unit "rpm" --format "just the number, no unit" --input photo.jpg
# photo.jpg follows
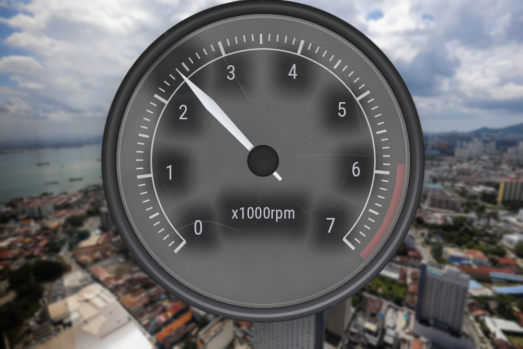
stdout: 2400
